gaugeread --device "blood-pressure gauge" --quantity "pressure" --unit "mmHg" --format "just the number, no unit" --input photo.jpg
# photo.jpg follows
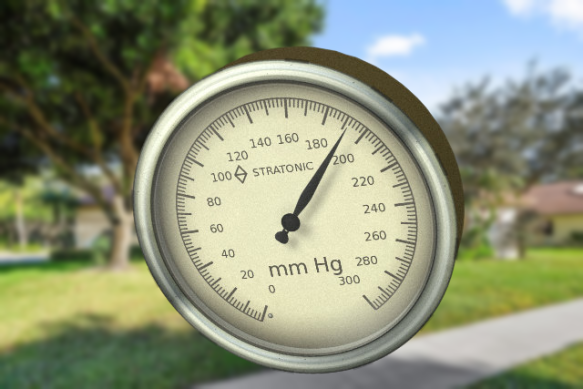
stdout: 192
